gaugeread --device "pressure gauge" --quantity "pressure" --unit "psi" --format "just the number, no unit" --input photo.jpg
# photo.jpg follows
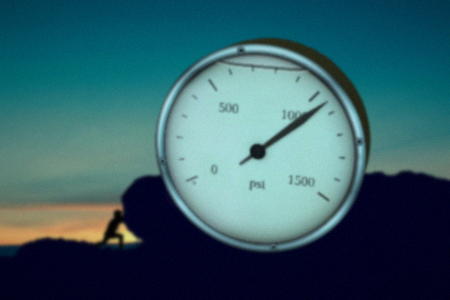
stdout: 1050
